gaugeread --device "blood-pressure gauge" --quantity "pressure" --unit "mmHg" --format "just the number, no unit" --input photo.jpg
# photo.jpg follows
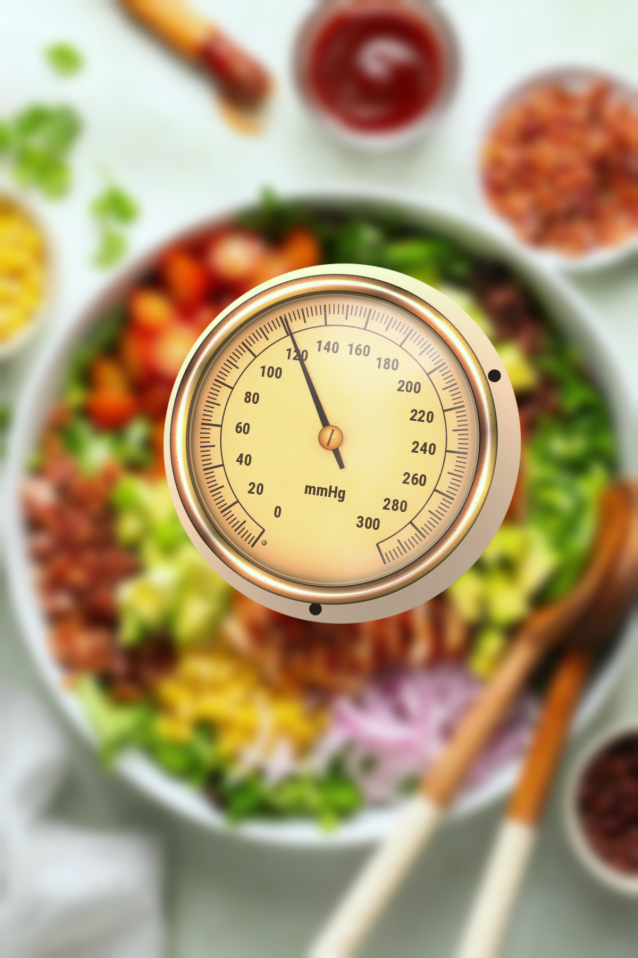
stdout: 122
